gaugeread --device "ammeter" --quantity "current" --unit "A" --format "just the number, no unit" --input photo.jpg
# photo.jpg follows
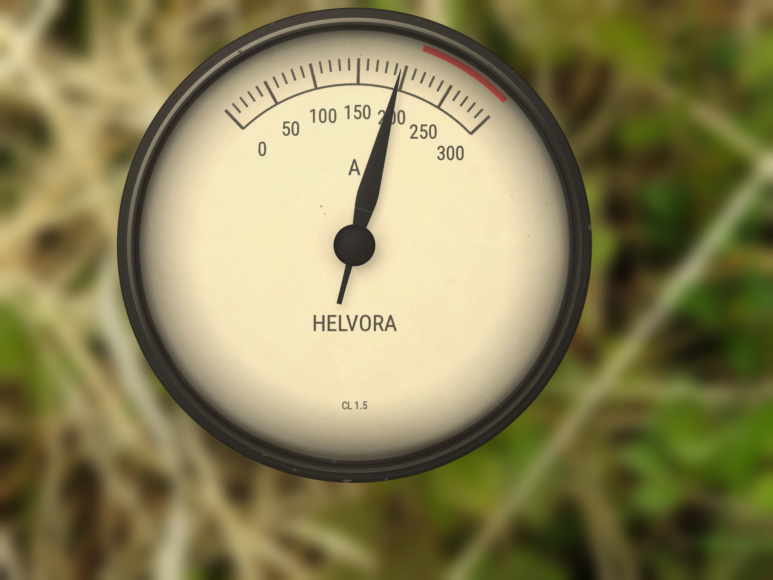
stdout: 195
